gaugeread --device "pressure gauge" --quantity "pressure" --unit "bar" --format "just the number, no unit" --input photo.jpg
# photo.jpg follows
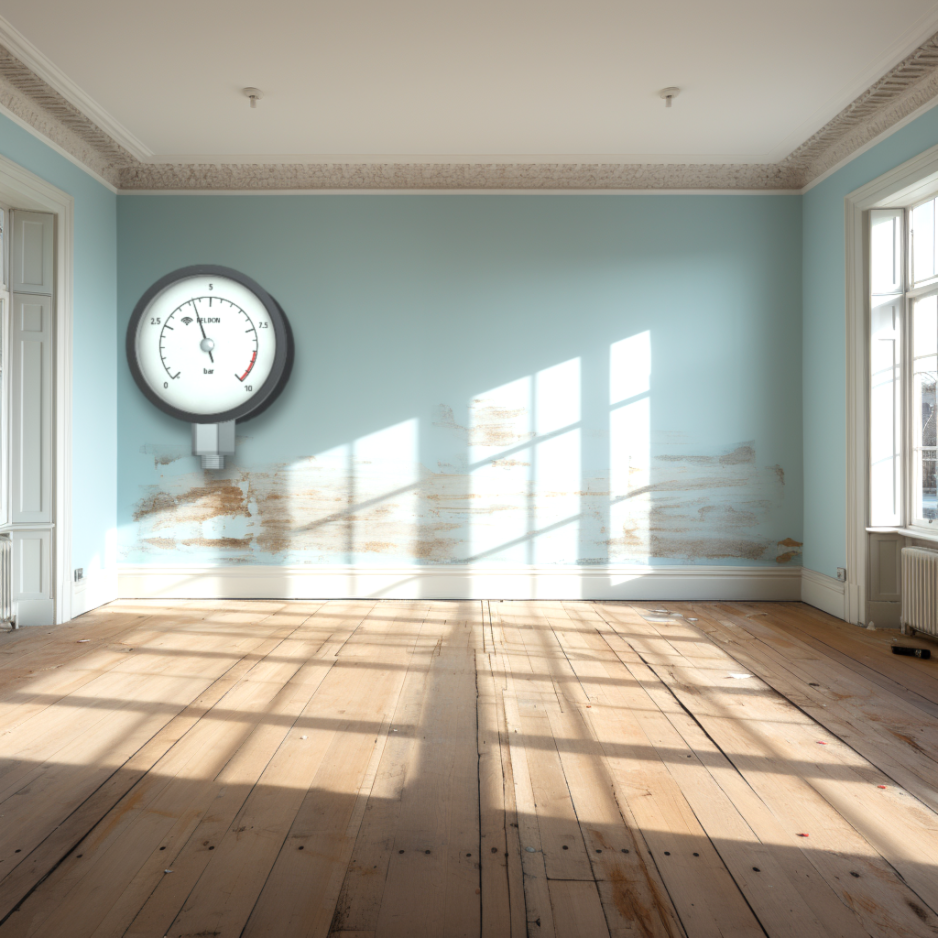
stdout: 4.25
